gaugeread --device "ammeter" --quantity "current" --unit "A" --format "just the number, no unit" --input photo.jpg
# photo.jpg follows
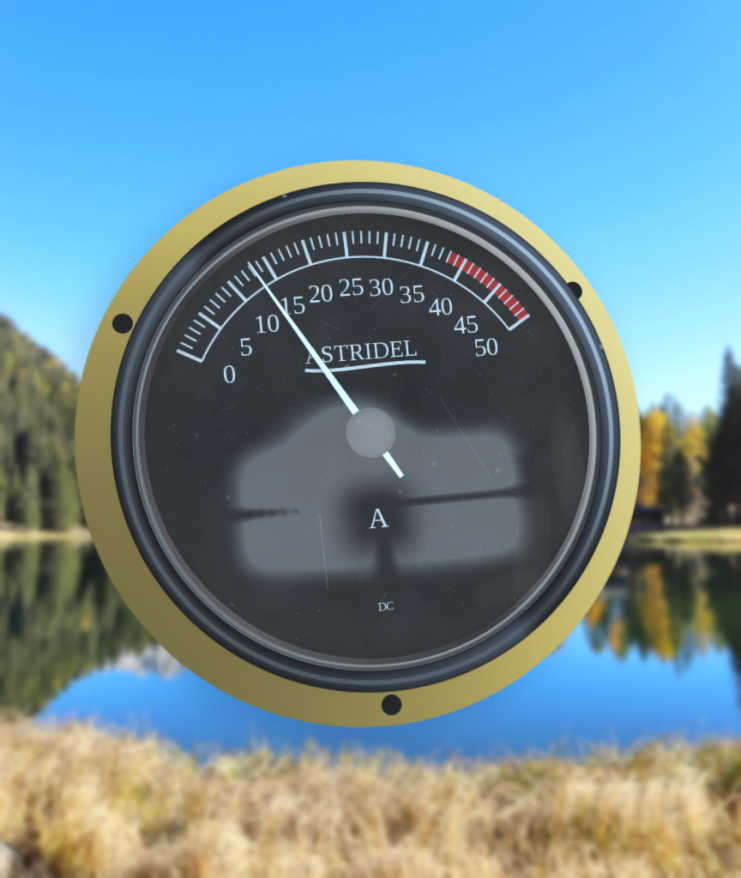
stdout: 13
